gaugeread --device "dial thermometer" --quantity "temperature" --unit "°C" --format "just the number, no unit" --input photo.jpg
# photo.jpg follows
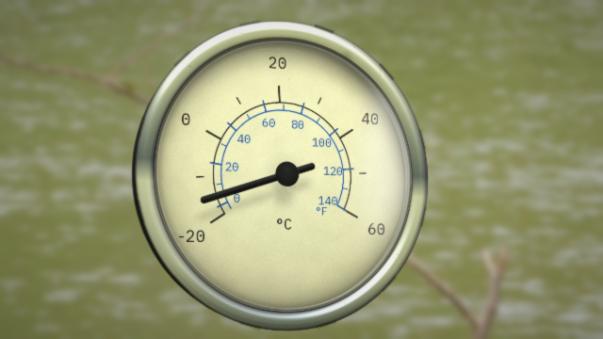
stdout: -15
